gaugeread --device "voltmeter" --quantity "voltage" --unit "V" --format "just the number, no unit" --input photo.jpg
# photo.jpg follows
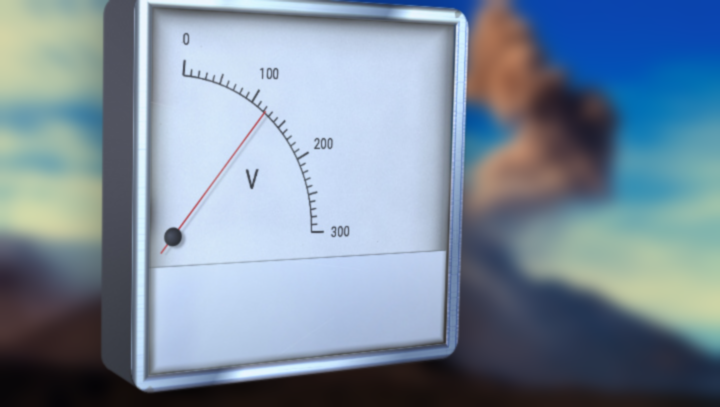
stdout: 120
